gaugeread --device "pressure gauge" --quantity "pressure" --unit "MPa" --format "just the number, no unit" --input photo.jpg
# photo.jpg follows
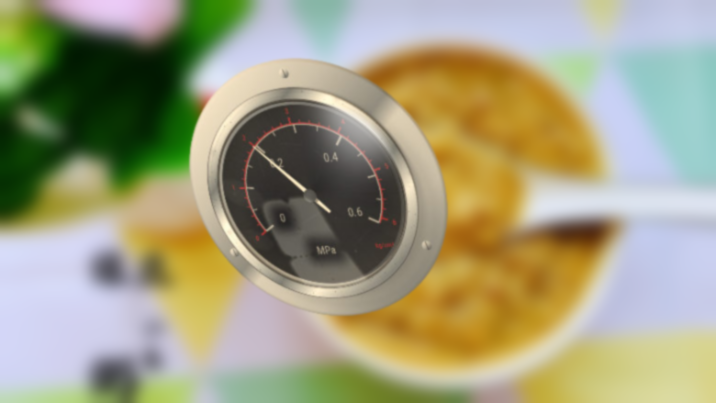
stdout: 0.2
